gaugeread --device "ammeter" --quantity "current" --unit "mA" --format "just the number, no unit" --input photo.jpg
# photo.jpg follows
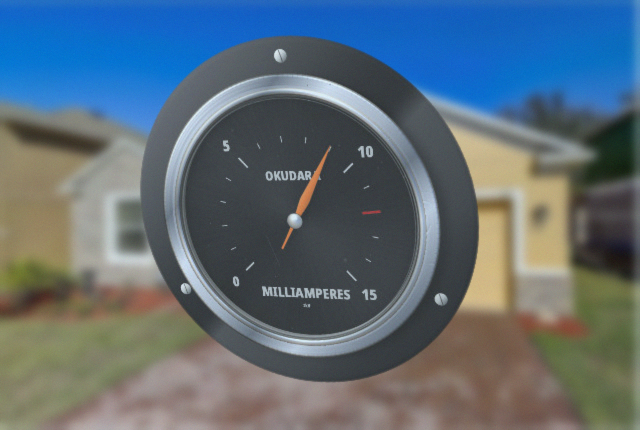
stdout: 9
